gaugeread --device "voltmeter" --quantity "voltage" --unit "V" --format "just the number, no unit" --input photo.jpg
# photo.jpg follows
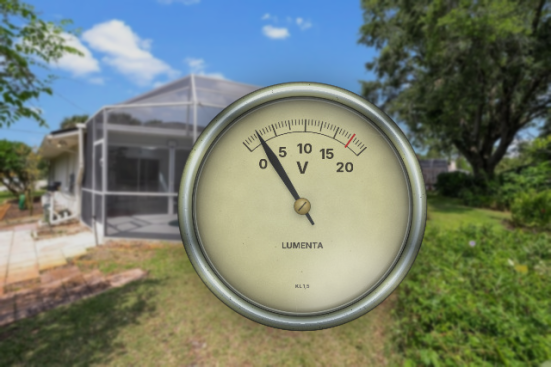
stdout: 2.5
